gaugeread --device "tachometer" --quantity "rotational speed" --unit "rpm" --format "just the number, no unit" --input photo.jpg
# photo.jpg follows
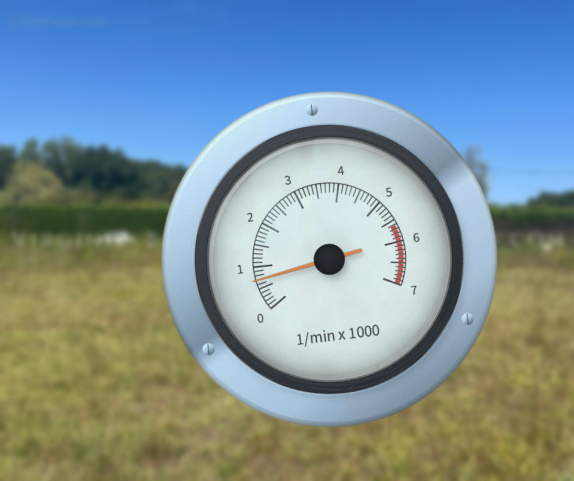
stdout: 700
